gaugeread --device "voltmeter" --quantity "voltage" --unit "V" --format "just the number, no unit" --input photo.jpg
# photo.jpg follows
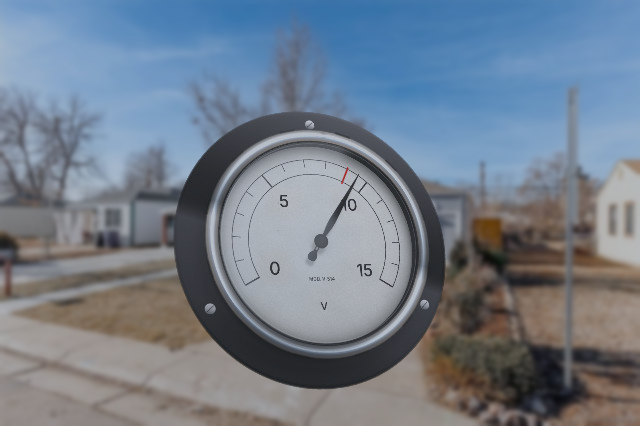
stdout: 9.5
